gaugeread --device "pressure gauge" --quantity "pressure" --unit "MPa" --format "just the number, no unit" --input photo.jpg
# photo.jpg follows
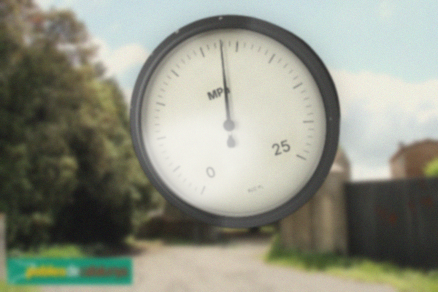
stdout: 14
